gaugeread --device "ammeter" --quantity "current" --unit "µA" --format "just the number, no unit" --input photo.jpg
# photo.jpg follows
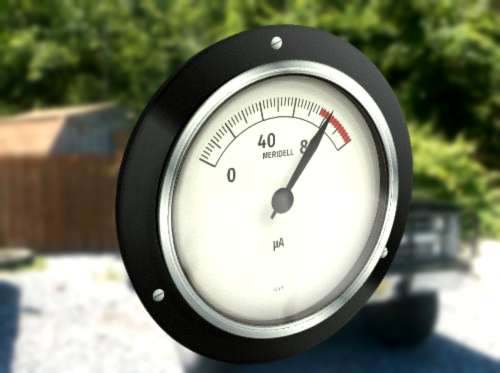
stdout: 80
